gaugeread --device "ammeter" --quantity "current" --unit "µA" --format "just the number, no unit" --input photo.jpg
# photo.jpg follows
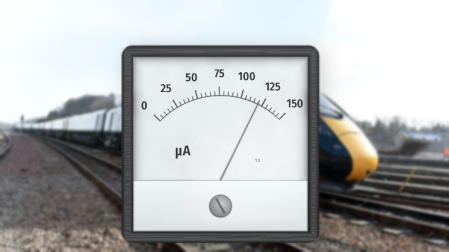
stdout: 120
